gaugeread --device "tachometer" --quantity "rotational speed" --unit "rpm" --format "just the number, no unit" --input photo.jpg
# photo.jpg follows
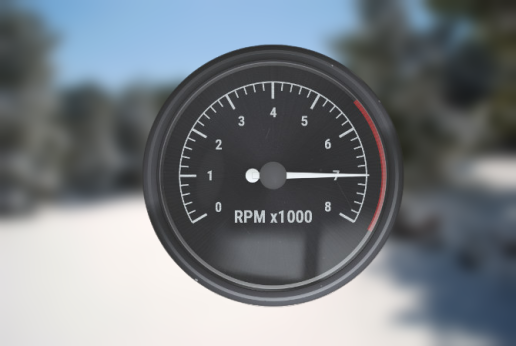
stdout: 7000
